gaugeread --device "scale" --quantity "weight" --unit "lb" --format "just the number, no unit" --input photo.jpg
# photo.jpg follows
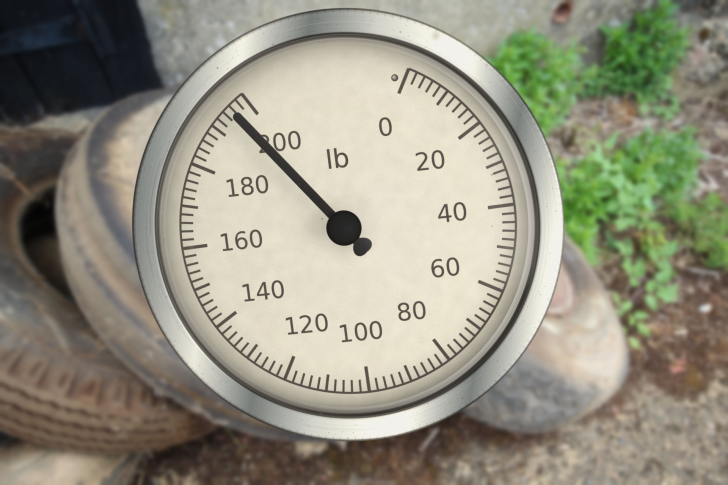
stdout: 196
